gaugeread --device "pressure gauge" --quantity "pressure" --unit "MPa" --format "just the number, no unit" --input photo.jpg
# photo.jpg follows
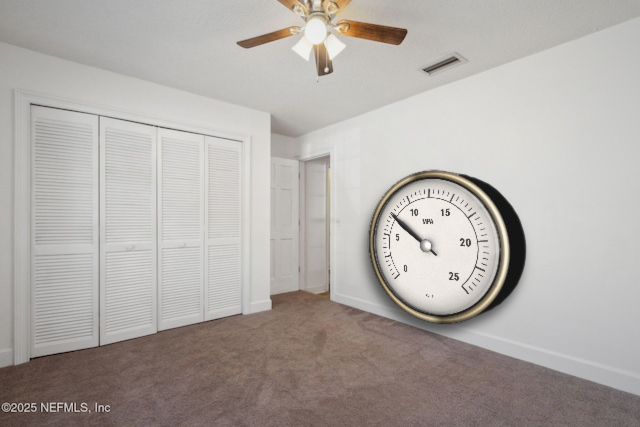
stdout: 7.5
